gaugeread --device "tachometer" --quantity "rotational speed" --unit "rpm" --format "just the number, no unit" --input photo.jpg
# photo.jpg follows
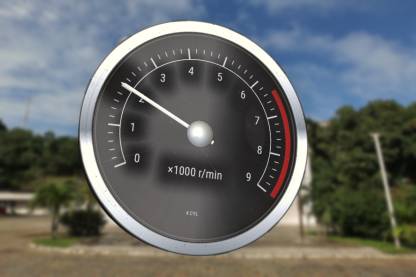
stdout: 2000
